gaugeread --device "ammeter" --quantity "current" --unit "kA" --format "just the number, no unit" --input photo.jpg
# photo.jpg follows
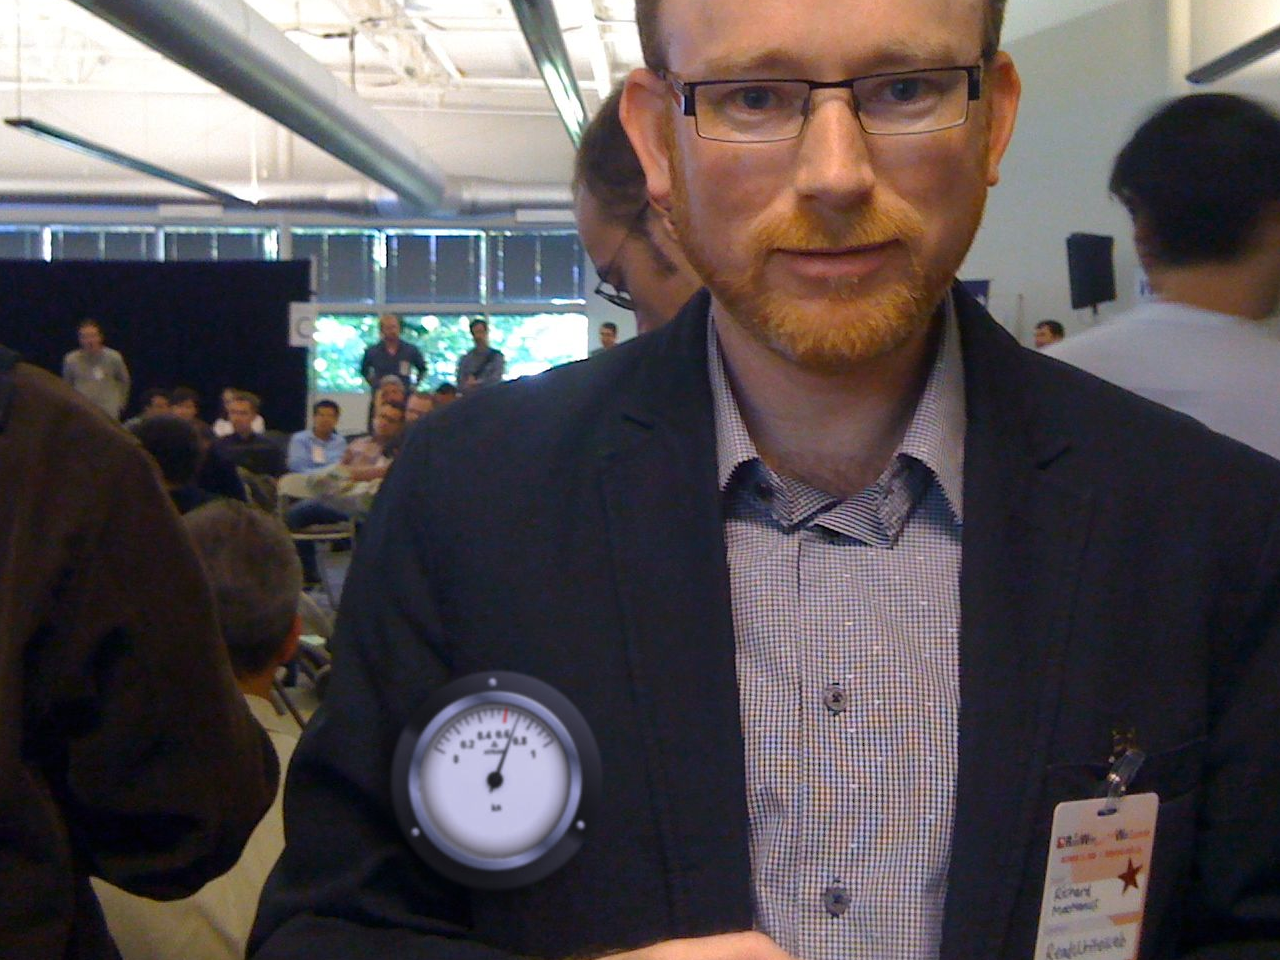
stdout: 0.7
